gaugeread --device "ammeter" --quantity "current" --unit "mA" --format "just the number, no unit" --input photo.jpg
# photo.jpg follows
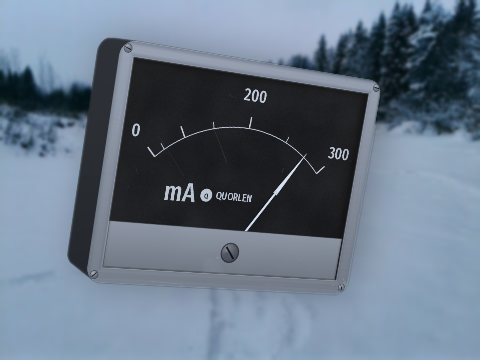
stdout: 275
